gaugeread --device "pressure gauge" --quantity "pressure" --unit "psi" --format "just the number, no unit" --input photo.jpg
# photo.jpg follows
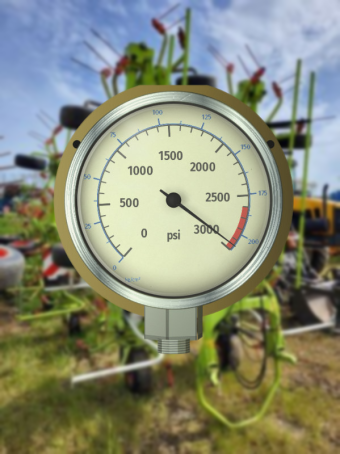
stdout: 2950
